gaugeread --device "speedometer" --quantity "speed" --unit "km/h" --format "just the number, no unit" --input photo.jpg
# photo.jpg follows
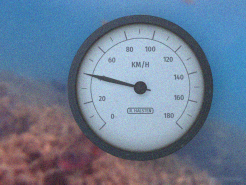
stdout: 40
